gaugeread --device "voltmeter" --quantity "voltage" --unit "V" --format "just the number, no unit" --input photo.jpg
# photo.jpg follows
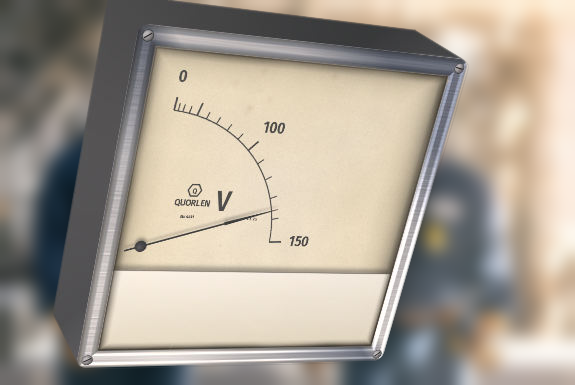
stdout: 135
